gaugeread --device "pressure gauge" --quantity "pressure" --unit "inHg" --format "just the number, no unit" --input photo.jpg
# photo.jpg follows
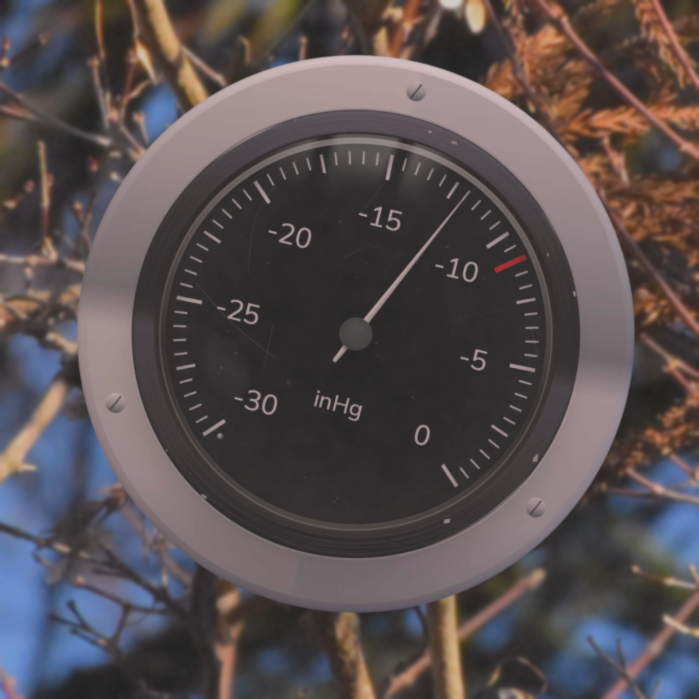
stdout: -12
